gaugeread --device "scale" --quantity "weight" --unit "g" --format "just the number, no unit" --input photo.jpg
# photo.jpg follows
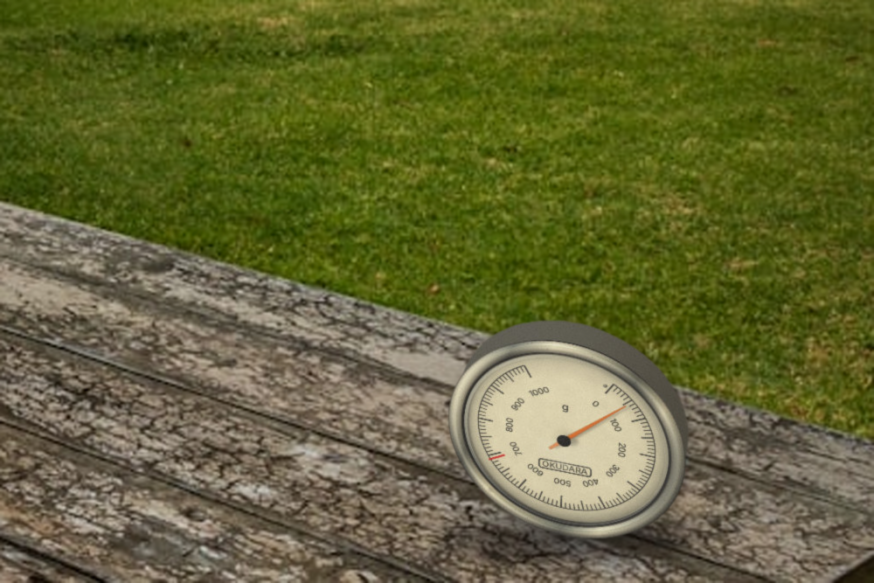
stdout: 50
